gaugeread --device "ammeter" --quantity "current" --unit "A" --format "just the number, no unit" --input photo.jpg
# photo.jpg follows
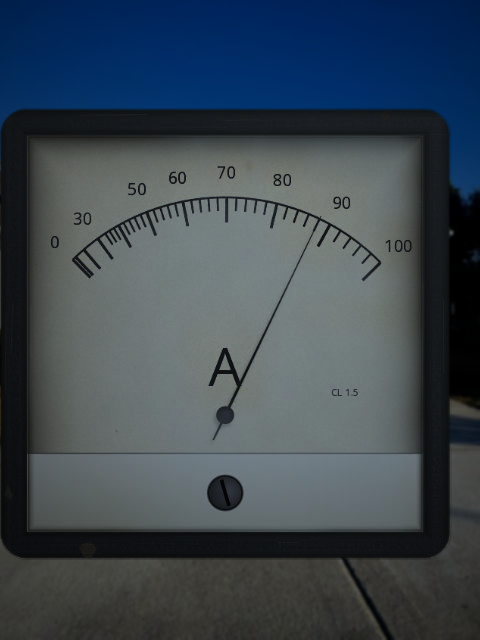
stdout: 88
